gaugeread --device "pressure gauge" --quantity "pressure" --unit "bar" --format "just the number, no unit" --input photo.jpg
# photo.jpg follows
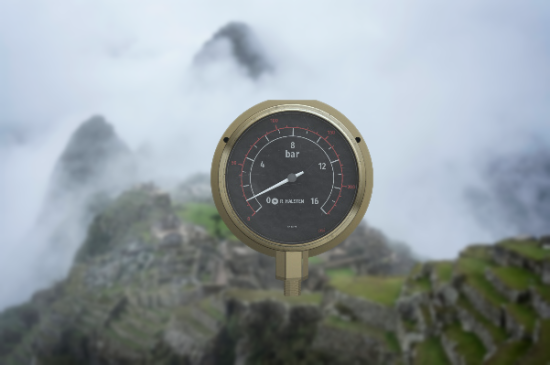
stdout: 1
